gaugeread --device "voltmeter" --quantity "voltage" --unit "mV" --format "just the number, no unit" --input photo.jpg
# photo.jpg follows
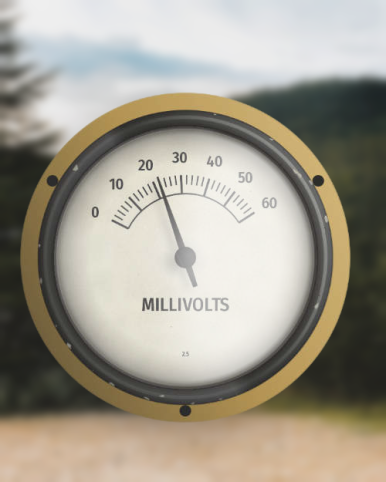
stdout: 22
